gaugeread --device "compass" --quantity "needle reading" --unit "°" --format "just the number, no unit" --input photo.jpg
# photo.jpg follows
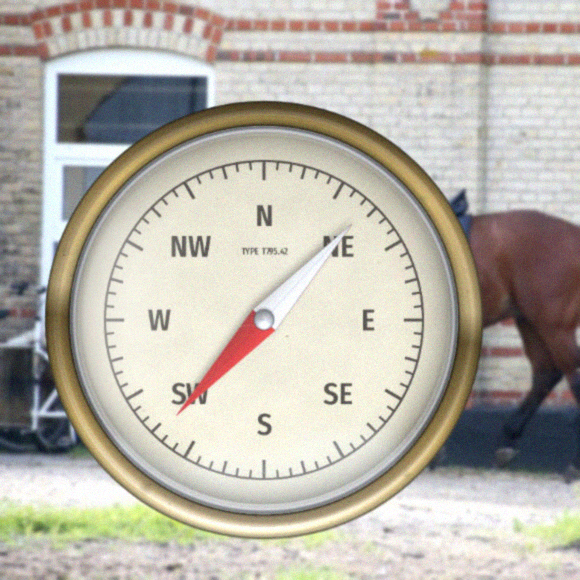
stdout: 222.5
